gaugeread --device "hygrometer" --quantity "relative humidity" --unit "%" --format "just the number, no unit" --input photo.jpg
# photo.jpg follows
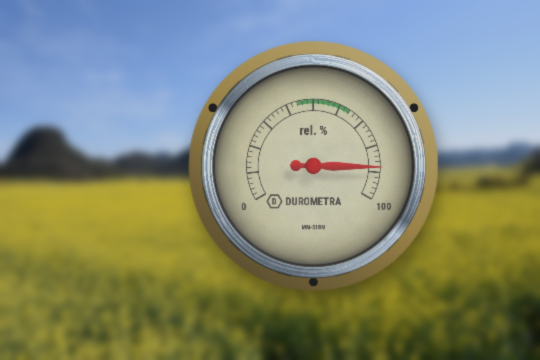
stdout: 88
